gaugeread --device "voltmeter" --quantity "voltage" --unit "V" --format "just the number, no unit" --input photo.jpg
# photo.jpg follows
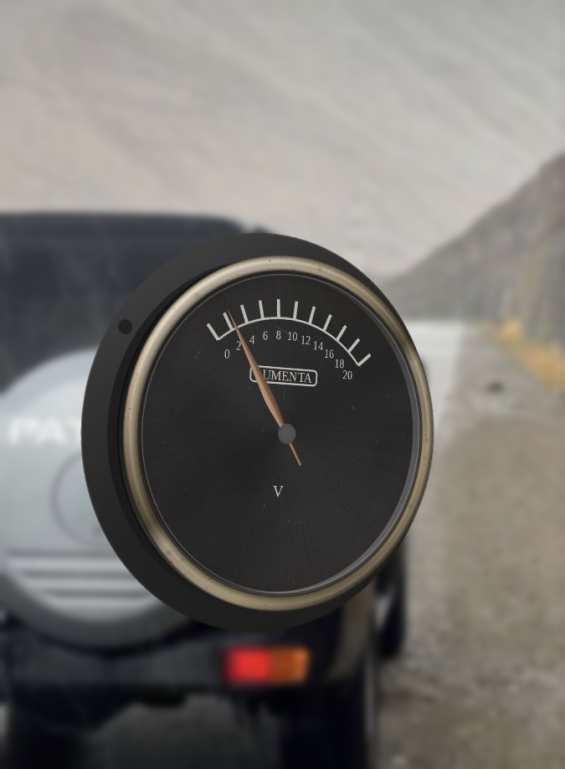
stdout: 2
